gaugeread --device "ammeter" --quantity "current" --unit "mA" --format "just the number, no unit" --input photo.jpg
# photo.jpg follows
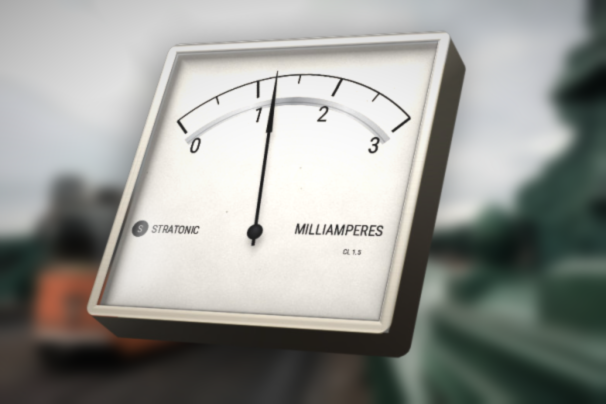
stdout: 1.25
